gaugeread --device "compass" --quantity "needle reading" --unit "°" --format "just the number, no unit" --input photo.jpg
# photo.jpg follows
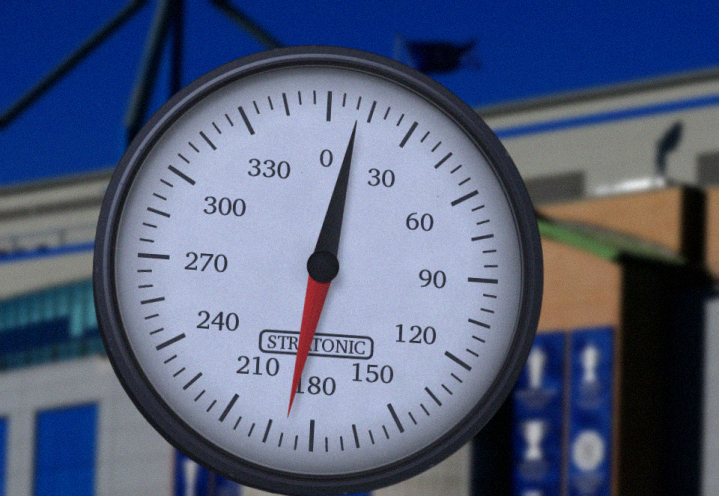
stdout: 190
